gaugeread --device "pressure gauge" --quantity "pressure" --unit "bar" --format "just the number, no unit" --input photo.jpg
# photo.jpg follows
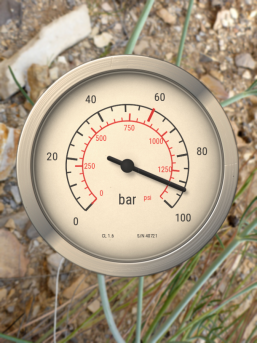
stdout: 92.5
